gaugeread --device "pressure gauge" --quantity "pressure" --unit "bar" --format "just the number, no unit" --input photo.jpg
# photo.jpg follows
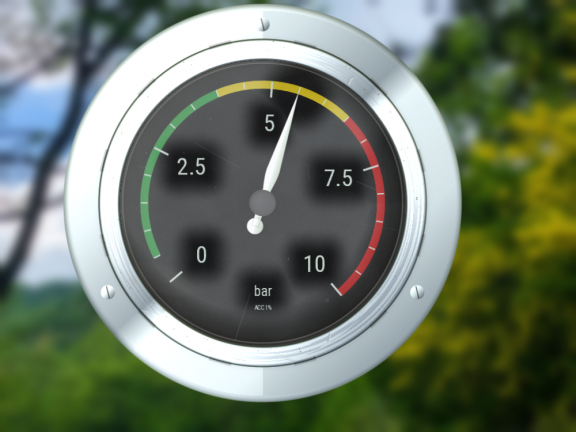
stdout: 5.5
